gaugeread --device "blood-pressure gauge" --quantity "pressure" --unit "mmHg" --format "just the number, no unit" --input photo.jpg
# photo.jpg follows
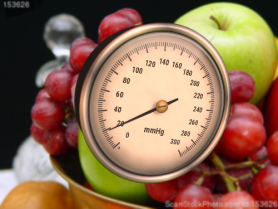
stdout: 20
